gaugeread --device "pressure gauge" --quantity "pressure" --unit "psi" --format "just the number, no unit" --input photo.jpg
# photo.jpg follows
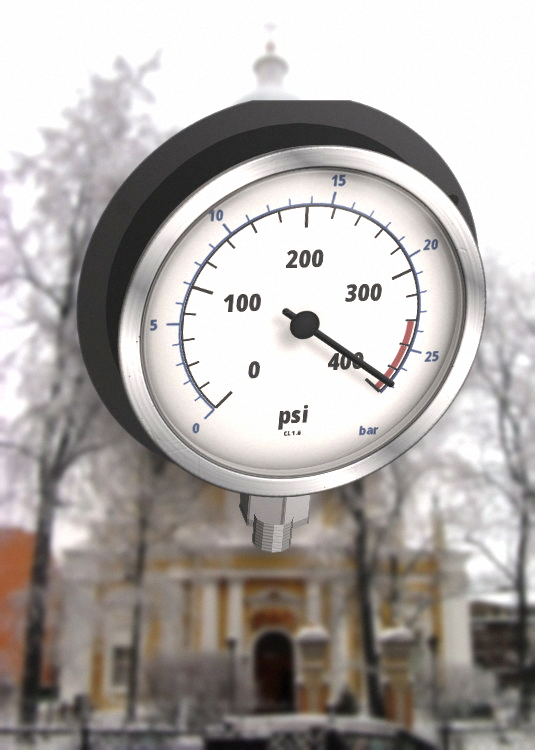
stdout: 390
